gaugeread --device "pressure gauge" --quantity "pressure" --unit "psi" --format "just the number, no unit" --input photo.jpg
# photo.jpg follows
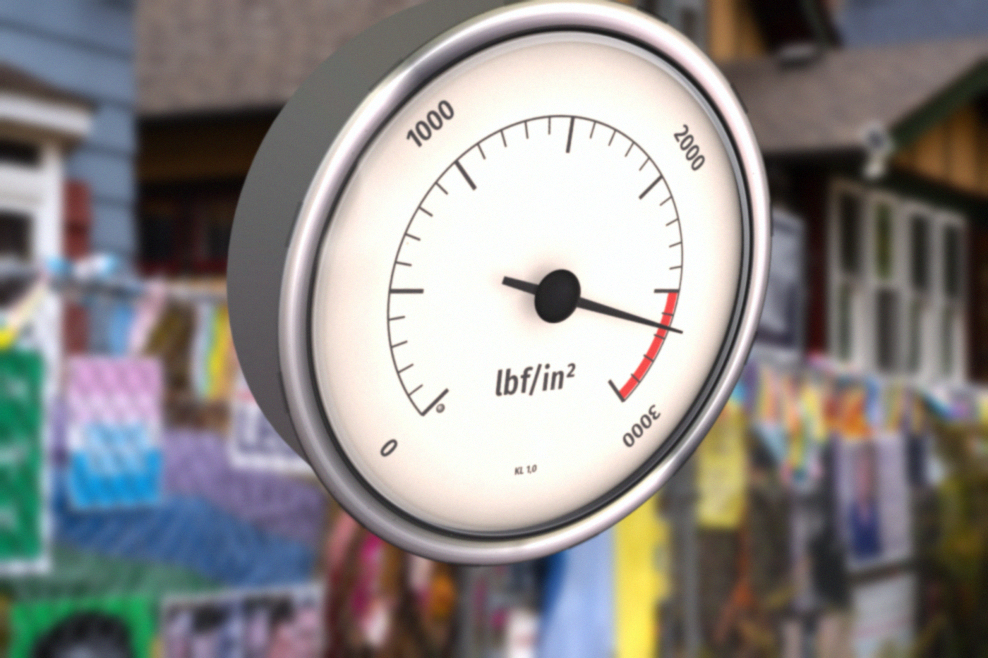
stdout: 2650
